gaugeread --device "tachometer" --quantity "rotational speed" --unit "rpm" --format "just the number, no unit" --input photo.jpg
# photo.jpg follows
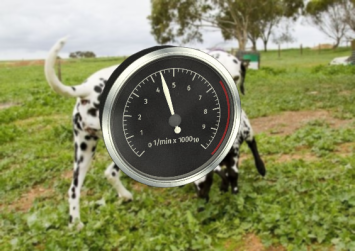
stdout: 4400
